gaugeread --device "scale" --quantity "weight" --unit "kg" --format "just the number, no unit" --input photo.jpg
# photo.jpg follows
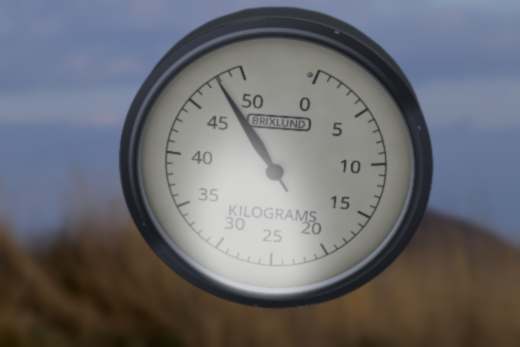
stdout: 48
